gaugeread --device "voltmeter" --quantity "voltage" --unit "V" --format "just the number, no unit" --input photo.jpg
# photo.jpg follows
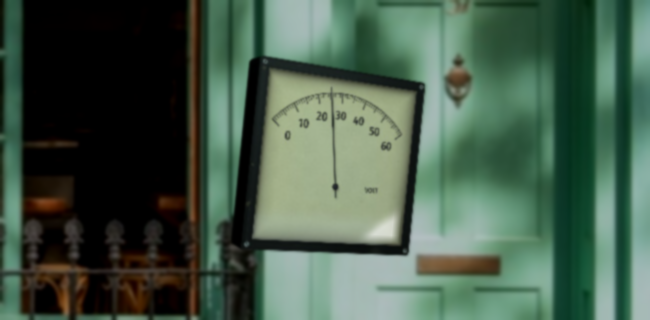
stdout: 25
